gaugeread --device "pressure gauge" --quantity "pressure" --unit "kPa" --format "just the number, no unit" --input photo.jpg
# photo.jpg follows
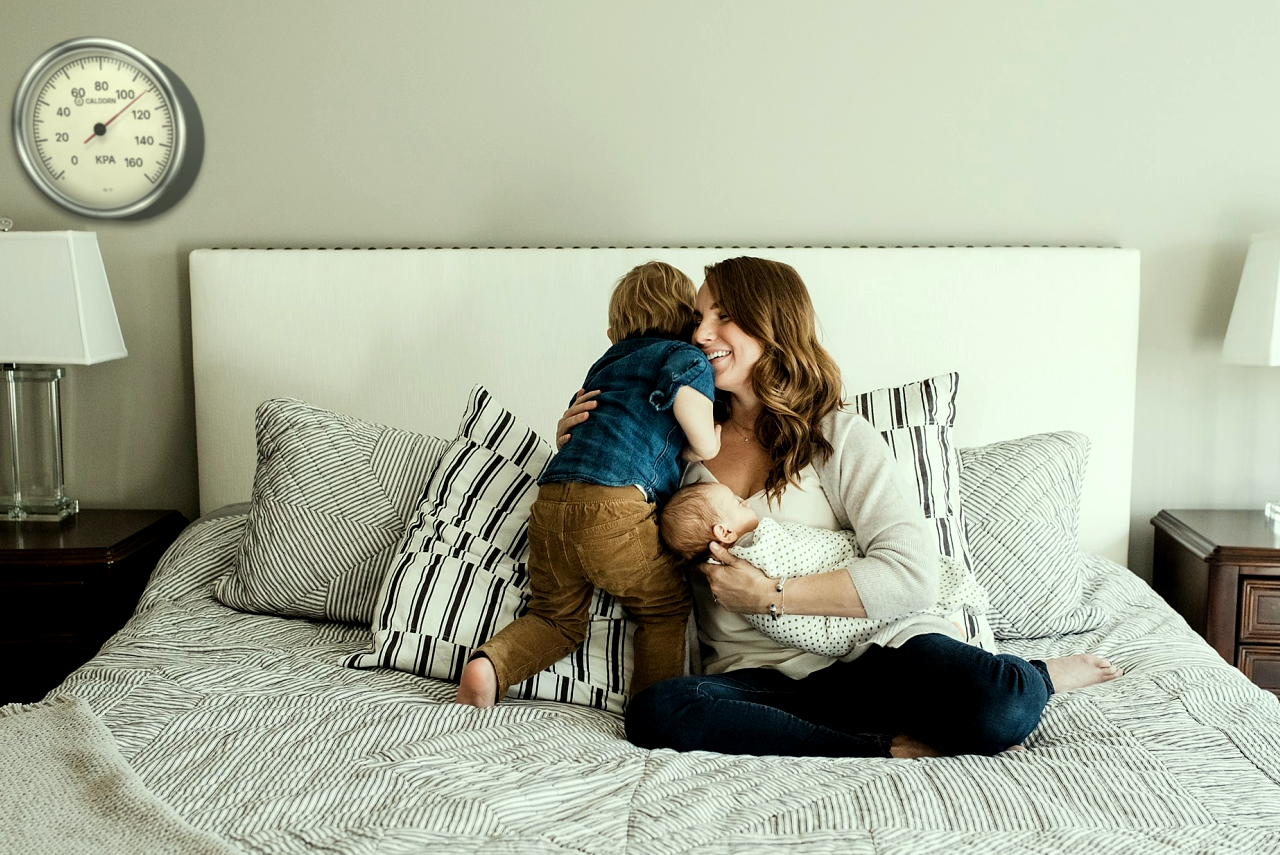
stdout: 110
